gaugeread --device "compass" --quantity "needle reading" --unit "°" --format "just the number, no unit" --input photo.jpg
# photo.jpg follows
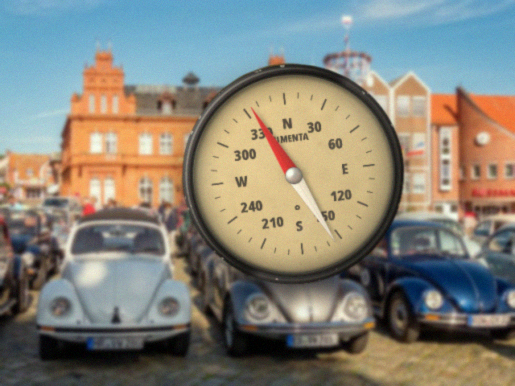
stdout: 335
